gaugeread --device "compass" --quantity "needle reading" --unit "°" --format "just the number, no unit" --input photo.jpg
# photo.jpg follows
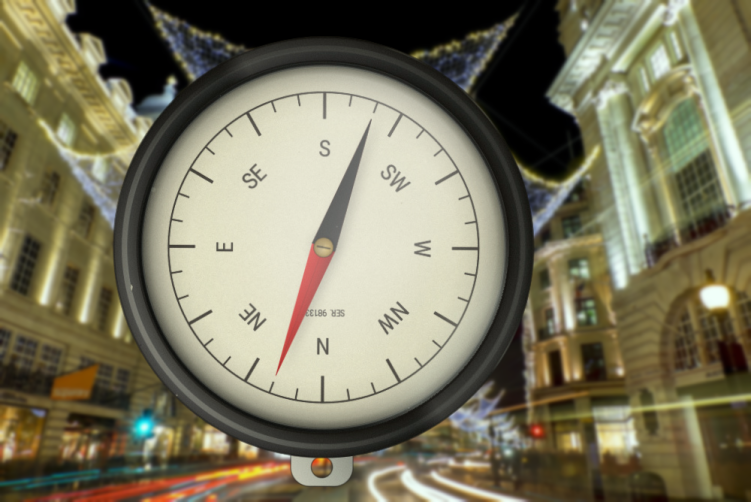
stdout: 20
